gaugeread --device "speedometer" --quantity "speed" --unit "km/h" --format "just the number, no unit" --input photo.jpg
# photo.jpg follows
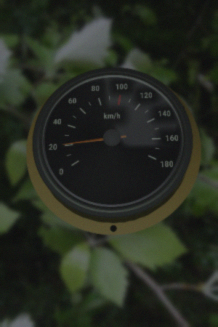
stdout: 20
